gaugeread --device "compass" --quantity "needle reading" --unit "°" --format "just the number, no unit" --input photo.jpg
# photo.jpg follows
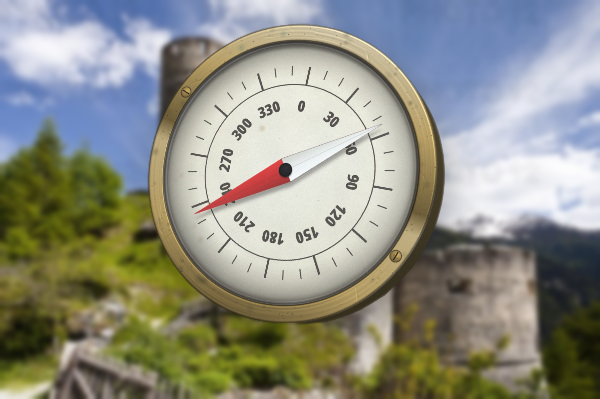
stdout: 235
